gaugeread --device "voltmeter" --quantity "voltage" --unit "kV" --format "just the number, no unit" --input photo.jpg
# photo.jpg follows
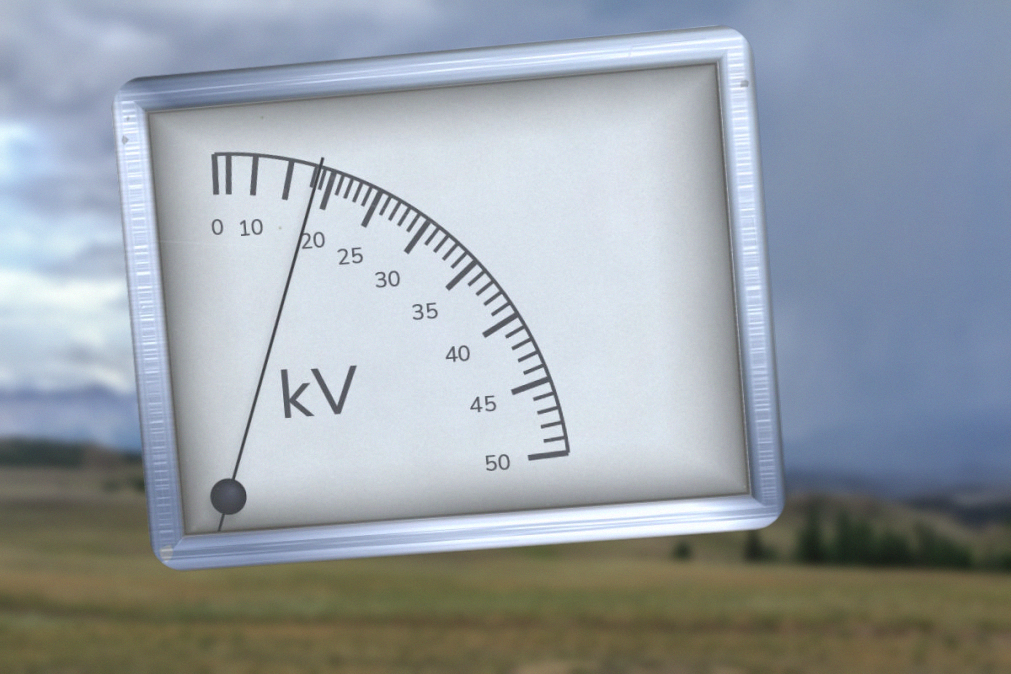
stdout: 18.5
